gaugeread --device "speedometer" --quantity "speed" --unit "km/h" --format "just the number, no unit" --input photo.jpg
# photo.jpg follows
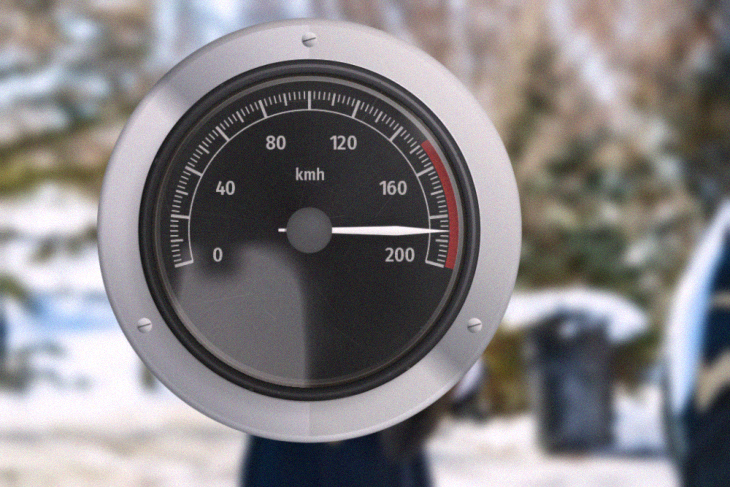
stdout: 186
